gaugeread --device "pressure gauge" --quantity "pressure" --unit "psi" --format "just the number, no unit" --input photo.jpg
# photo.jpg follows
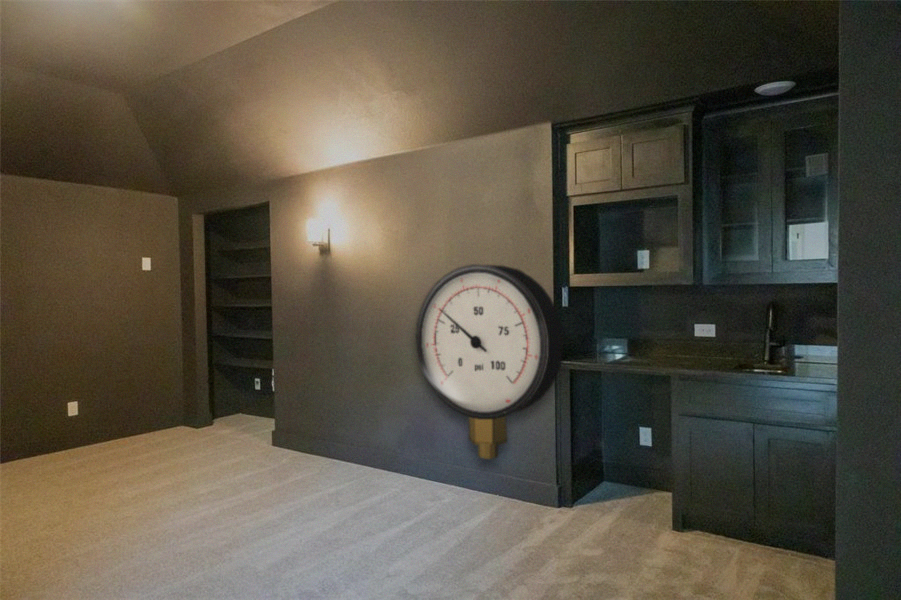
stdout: 30
